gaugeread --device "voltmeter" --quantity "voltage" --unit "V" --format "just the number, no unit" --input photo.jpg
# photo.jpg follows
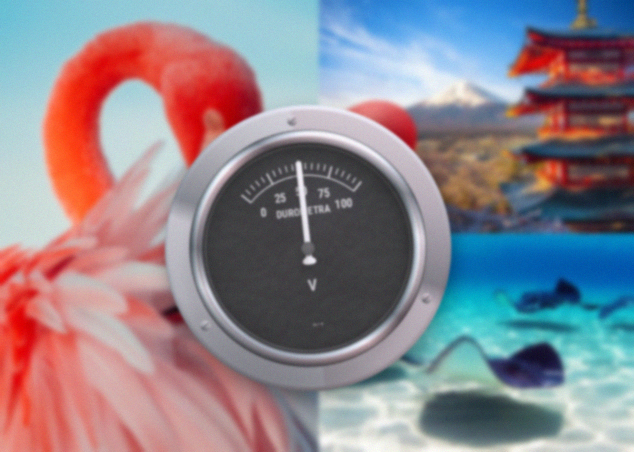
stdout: 50
